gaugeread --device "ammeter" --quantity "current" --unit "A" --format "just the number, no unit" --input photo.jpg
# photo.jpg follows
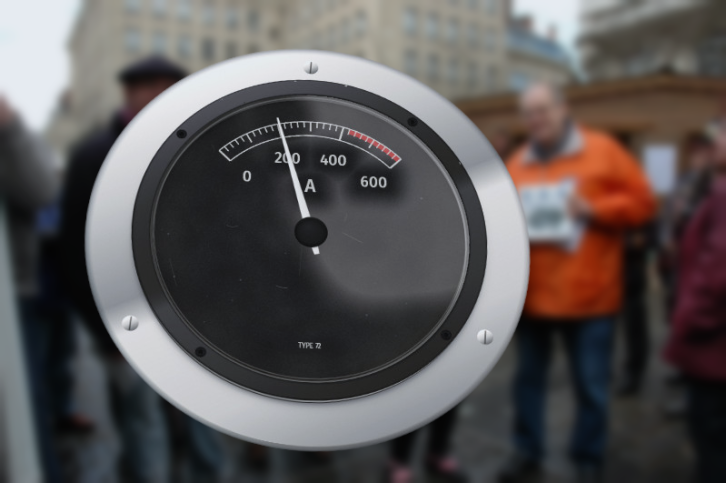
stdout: 200
